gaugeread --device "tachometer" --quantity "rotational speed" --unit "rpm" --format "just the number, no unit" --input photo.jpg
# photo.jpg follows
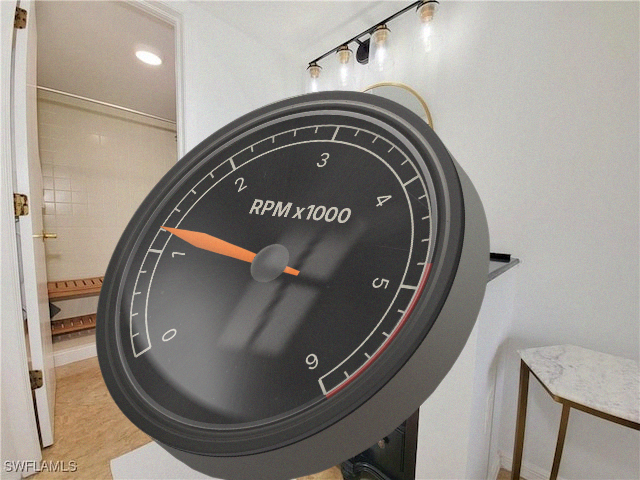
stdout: 1200
